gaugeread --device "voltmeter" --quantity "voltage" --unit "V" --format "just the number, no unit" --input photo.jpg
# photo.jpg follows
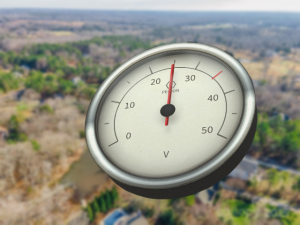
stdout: 25
